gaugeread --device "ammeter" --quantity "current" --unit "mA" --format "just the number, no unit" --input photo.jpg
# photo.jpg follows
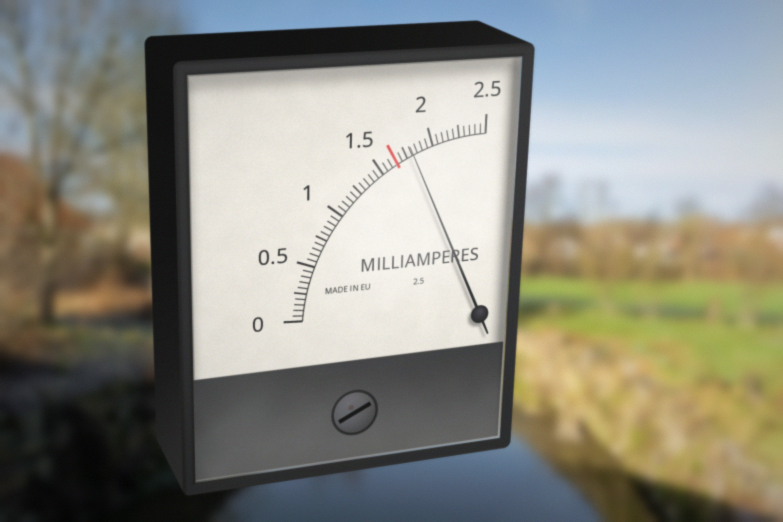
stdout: 1.8
